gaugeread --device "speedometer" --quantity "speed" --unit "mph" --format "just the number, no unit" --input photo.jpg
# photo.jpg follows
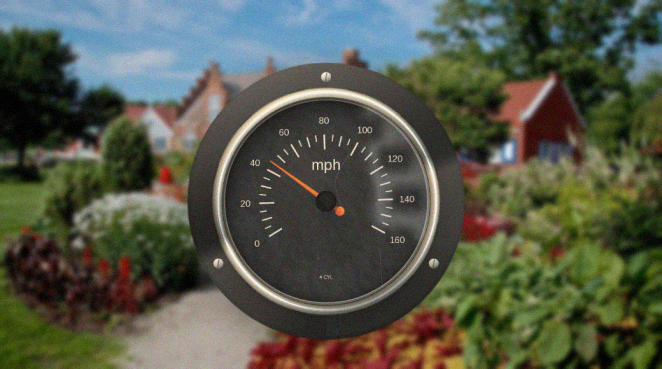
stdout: 45
